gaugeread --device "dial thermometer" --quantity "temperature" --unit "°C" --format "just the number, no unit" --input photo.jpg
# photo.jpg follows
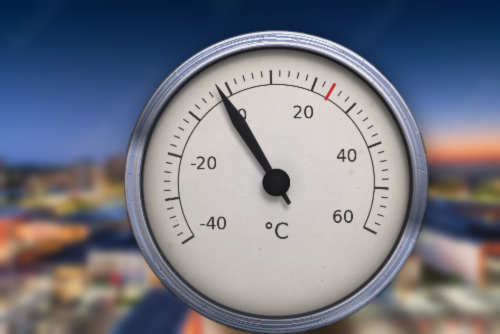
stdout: -2
